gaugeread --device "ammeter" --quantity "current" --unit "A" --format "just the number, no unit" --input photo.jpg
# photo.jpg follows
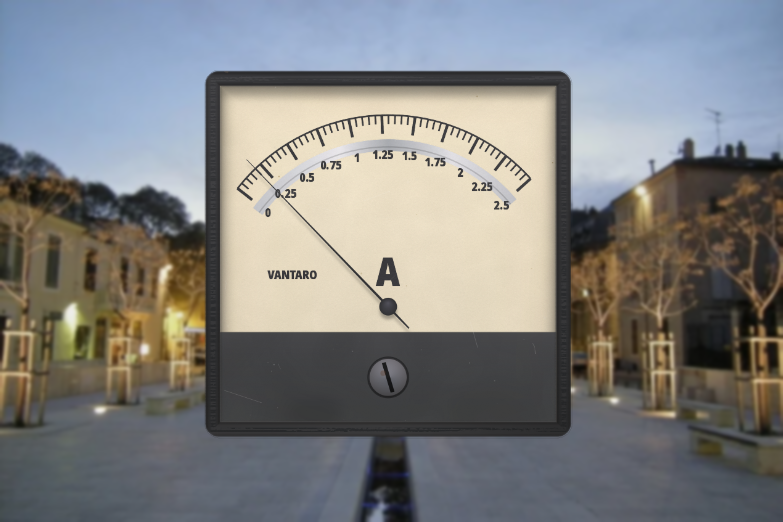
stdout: 0.2
